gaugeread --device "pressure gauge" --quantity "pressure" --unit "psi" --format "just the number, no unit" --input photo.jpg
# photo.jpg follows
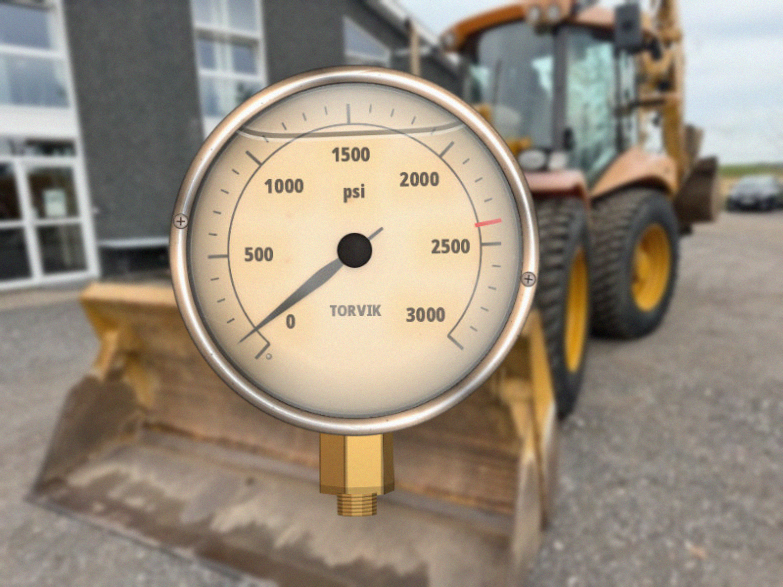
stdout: 100
